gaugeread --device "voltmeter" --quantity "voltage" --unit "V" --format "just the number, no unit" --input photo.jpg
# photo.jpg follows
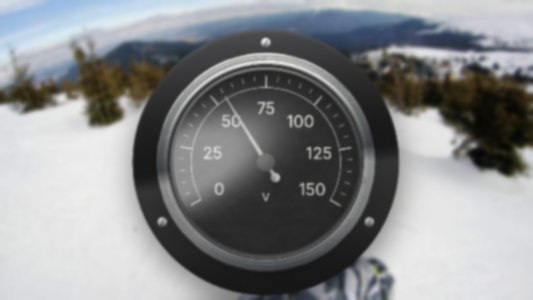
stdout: 55
